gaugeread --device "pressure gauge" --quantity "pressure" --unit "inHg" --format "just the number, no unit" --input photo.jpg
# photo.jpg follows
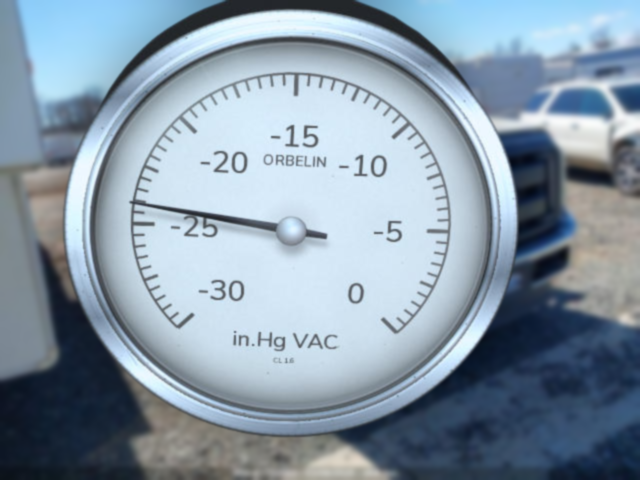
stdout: -24
